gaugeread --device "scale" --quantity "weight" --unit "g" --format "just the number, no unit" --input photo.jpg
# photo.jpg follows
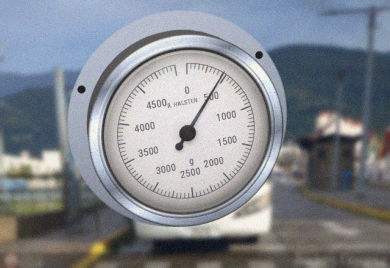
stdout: 450
